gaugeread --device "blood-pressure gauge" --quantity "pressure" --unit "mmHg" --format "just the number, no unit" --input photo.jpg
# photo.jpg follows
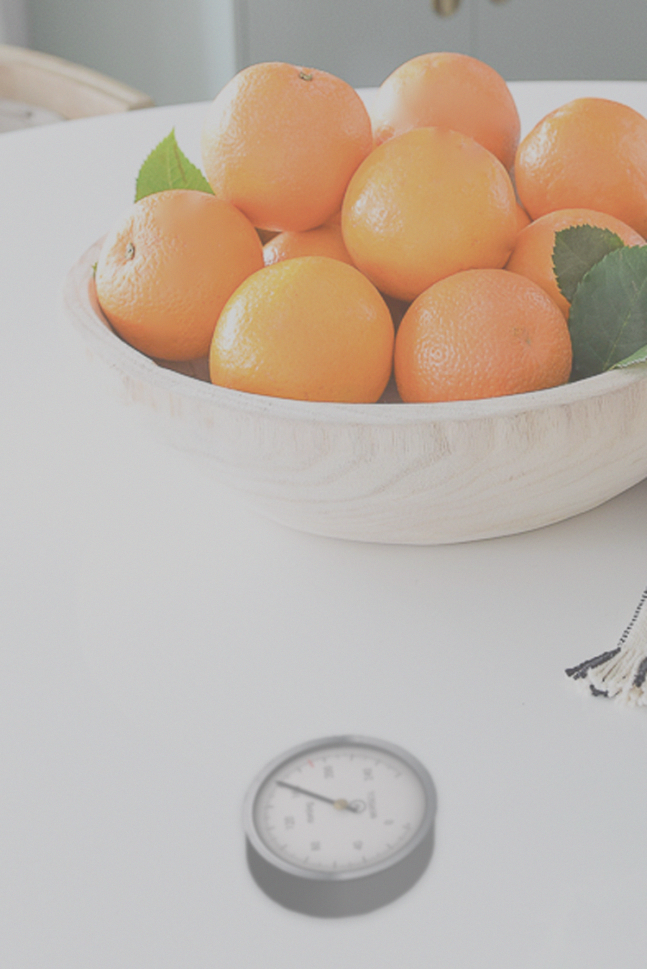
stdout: 160
